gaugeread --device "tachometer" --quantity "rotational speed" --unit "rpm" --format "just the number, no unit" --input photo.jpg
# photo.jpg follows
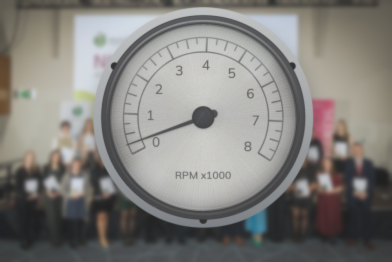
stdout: 250
